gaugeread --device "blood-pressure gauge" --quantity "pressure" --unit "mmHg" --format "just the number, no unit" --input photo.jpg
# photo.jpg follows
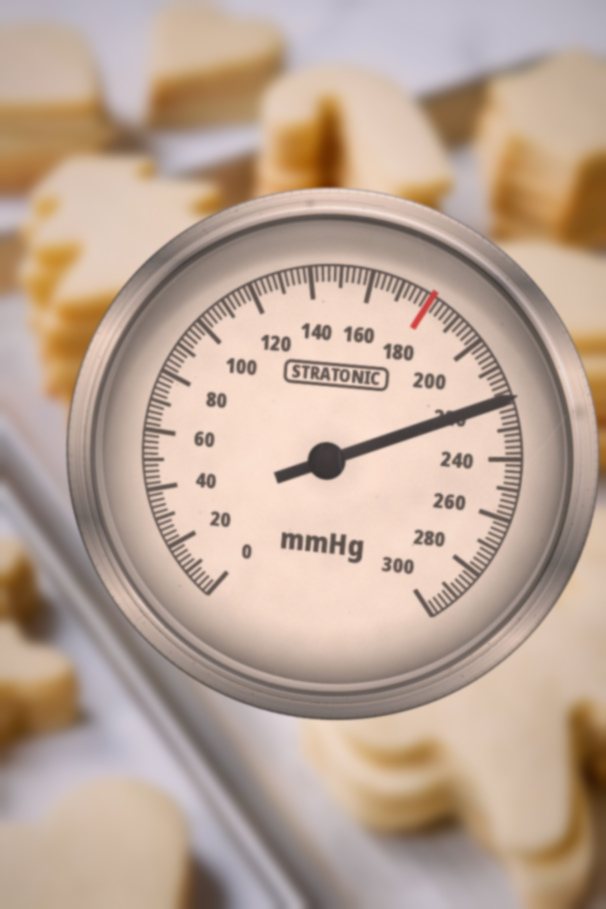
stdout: 220
